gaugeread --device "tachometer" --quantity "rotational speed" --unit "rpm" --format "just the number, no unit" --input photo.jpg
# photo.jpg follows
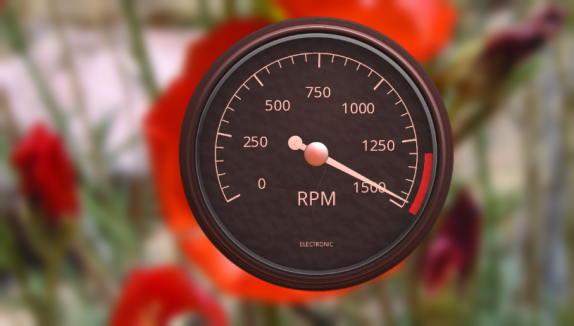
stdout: 1475
